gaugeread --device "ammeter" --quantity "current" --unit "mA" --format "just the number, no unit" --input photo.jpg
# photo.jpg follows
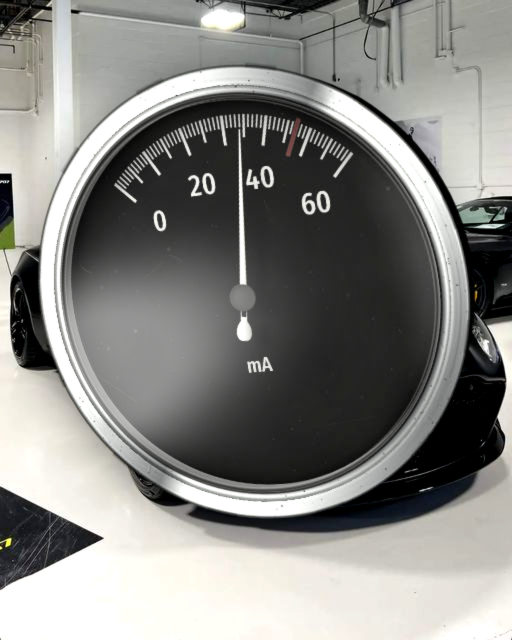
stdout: 35
